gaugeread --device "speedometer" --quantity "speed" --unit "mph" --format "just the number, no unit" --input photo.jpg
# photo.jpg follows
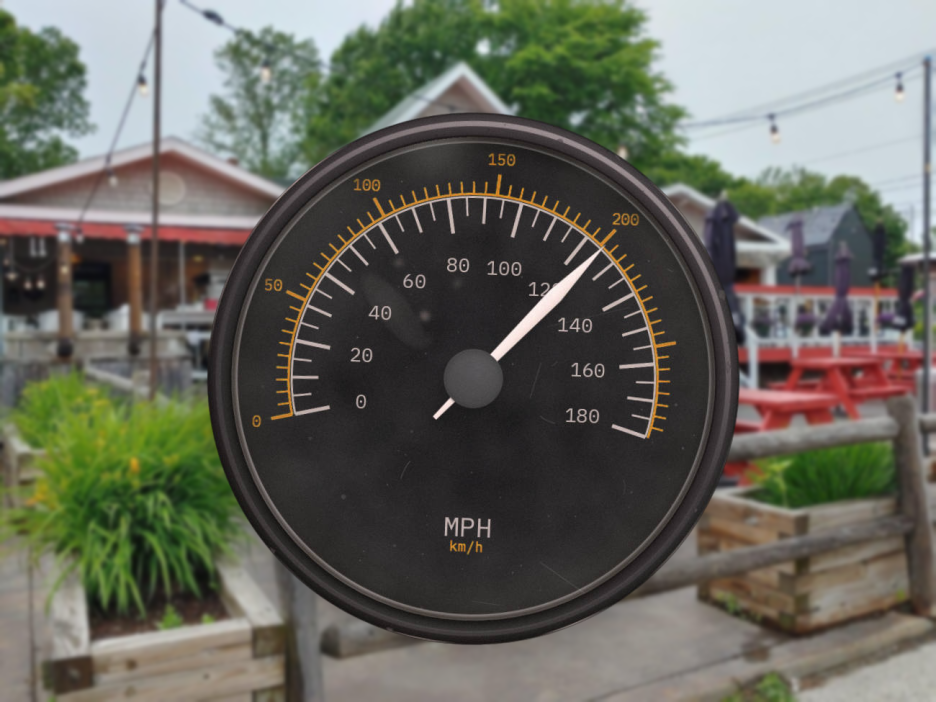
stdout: 125
